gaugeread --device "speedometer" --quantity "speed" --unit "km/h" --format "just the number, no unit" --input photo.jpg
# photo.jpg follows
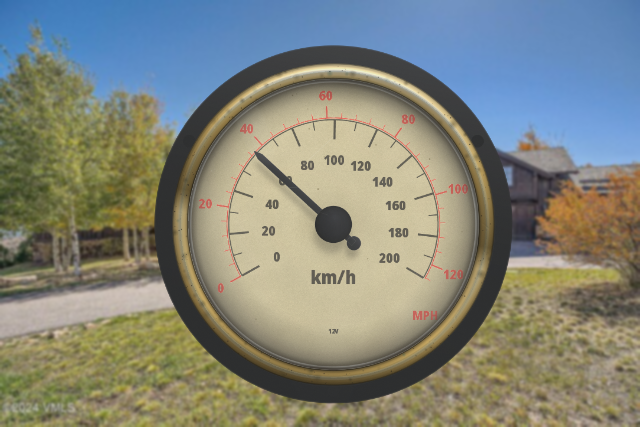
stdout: 60
